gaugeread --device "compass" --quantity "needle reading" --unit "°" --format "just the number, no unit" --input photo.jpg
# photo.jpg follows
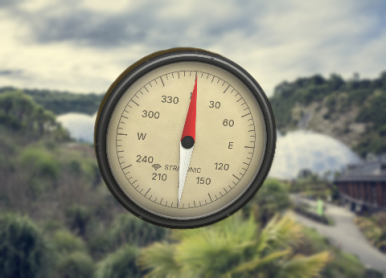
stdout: 0
